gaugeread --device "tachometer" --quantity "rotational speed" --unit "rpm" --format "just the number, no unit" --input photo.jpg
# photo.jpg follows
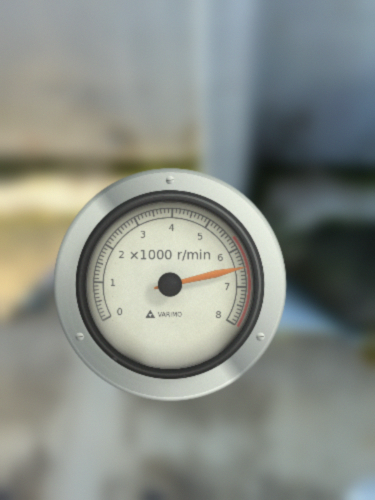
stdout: 6500
